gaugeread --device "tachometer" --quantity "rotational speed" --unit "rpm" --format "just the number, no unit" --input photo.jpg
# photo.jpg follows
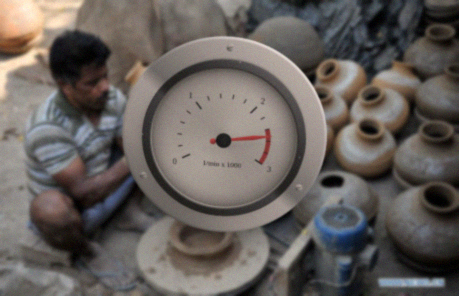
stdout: 2500
